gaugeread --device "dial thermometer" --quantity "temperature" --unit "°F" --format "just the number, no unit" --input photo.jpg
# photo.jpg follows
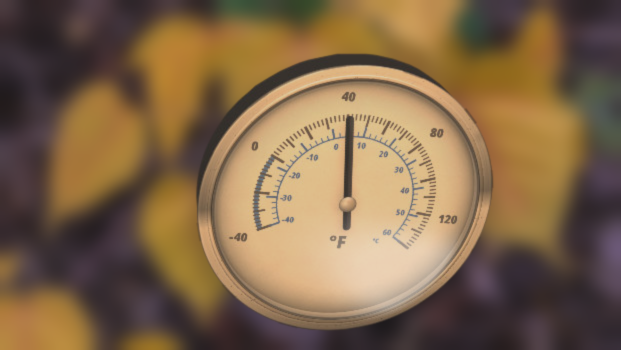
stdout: 40
